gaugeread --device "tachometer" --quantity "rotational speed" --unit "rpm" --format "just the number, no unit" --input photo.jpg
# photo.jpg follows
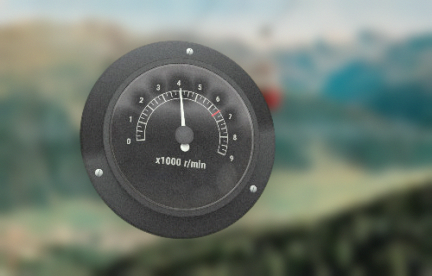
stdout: 4000
